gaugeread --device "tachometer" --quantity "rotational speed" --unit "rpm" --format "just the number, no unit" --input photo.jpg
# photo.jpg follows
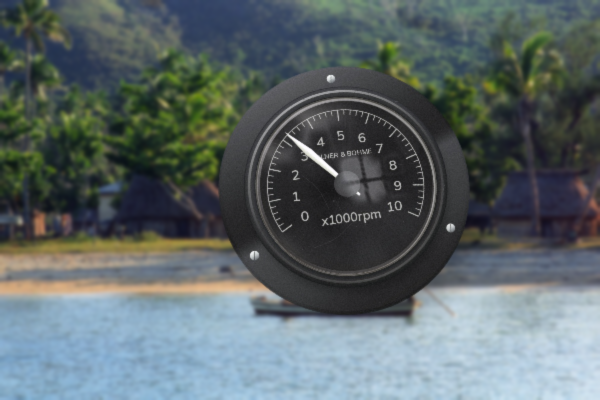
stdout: 3200
